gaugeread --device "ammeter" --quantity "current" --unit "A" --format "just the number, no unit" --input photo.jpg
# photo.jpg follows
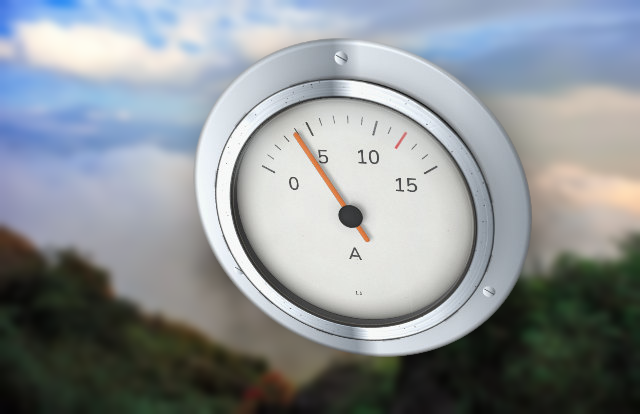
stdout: 4
